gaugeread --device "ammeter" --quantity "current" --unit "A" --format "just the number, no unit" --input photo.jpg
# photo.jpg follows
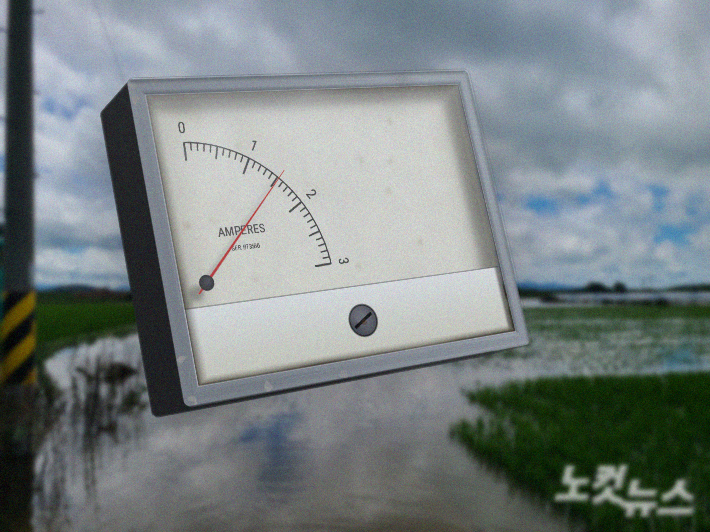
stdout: 1.5
